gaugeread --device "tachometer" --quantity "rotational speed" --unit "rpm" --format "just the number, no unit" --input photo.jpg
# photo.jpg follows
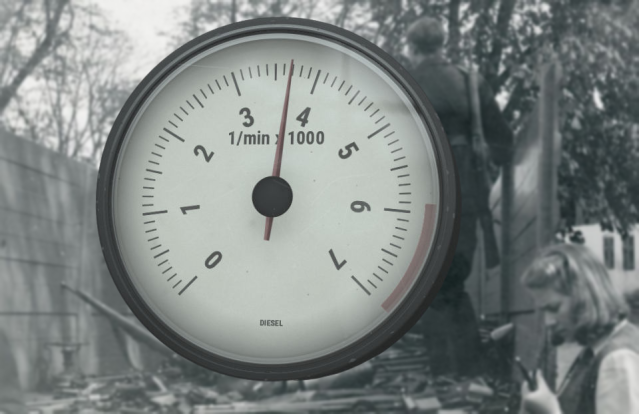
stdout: 3700
